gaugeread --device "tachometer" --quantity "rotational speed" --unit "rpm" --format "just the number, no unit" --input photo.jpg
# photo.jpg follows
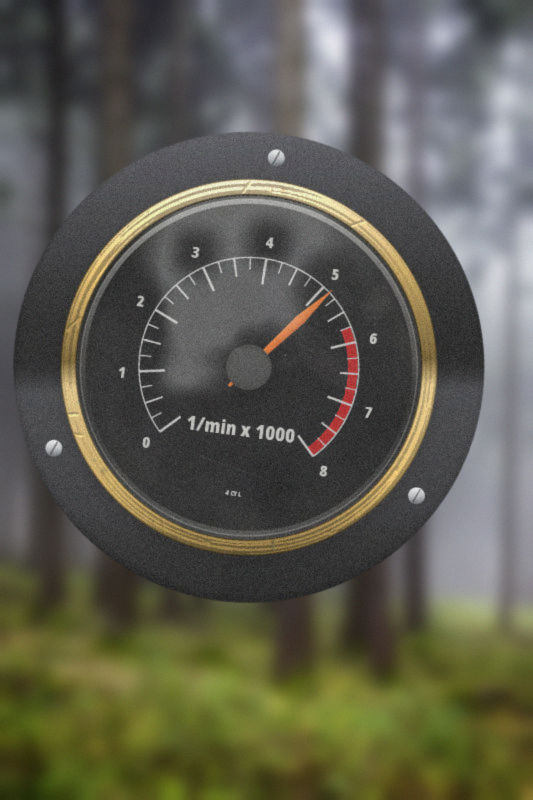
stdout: 5125
